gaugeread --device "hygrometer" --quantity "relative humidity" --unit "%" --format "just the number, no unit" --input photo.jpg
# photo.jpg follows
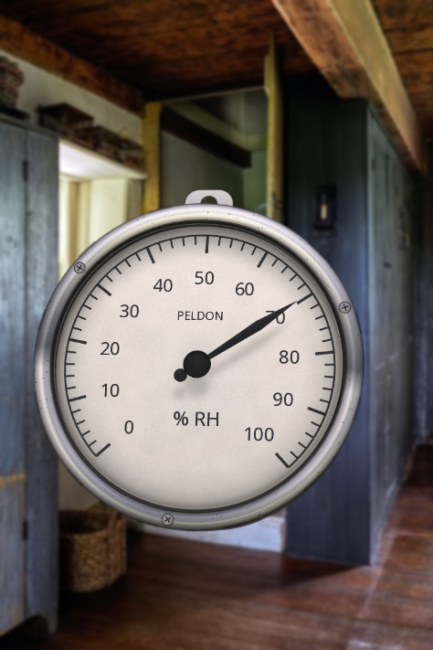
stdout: 70
